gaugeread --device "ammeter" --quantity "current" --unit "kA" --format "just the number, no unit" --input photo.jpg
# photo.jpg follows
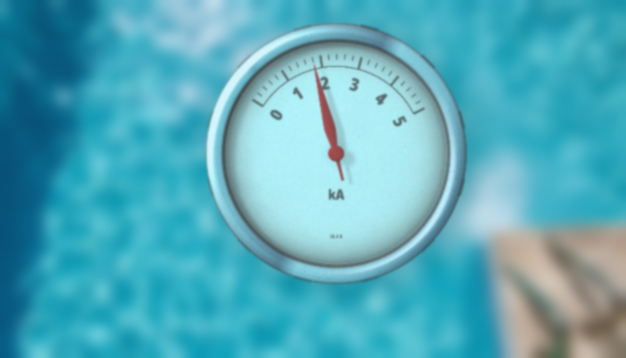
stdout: 1.8
